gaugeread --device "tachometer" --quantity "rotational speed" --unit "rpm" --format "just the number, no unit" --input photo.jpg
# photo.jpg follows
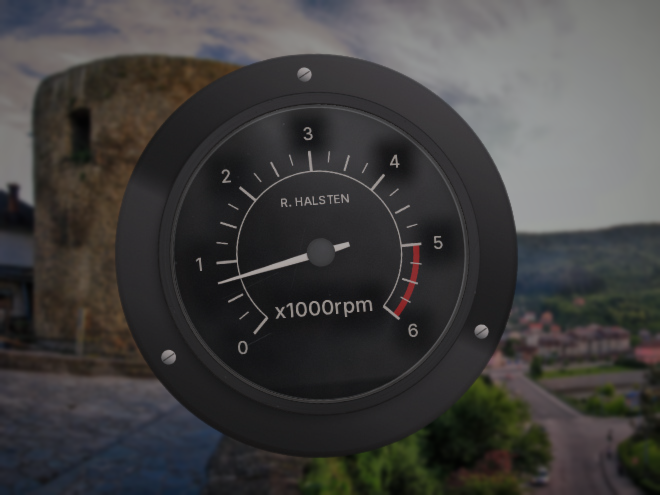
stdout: 750
